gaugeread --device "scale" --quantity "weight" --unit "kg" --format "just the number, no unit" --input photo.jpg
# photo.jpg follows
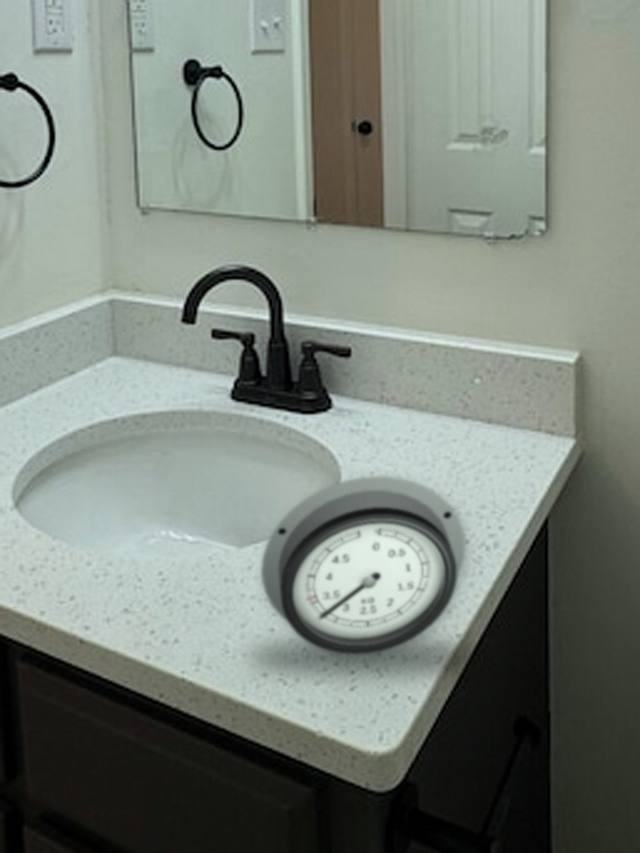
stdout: 3.25
